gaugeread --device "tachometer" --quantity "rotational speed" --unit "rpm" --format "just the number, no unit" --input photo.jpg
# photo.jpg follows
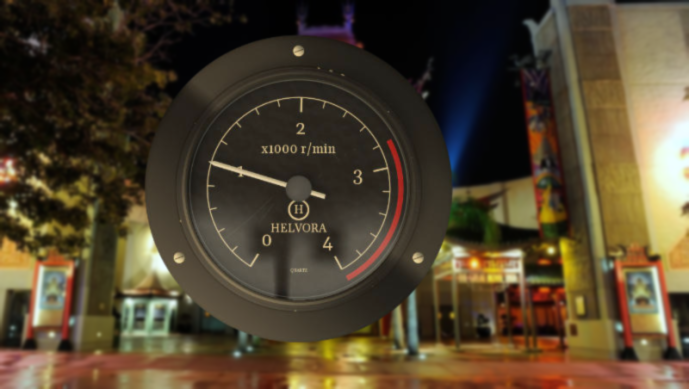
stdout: 1000
